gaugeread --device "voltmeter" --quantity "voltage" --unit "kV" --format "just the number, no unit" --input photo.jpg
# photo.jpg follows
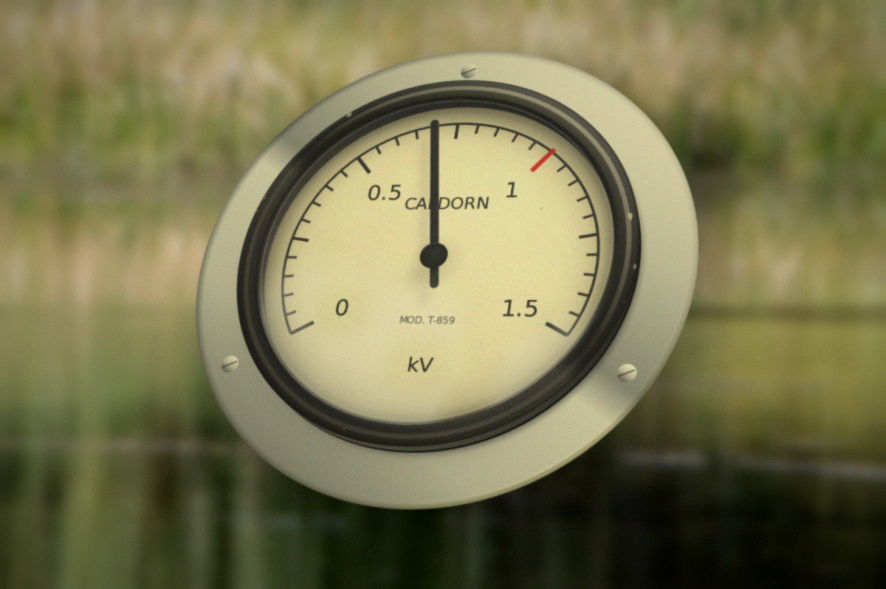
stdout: 0.7
